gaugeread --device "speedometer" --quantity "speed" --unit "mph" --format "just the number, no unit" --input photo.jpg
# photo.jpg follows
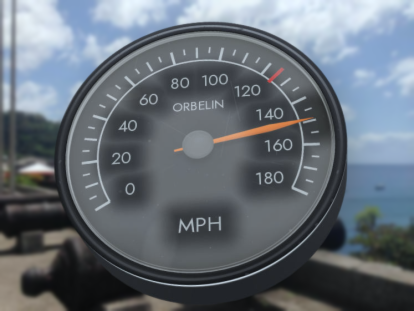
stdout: 150
